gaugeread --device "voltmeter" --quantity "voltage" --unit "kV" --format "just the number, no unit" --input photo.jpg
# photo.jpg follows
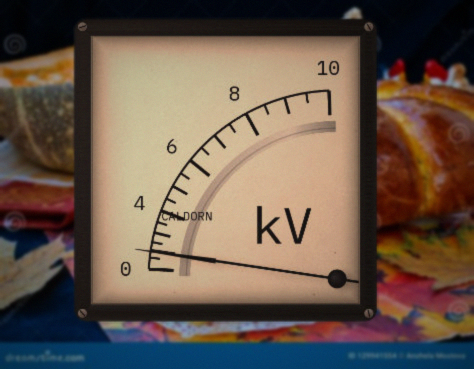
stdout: 2
